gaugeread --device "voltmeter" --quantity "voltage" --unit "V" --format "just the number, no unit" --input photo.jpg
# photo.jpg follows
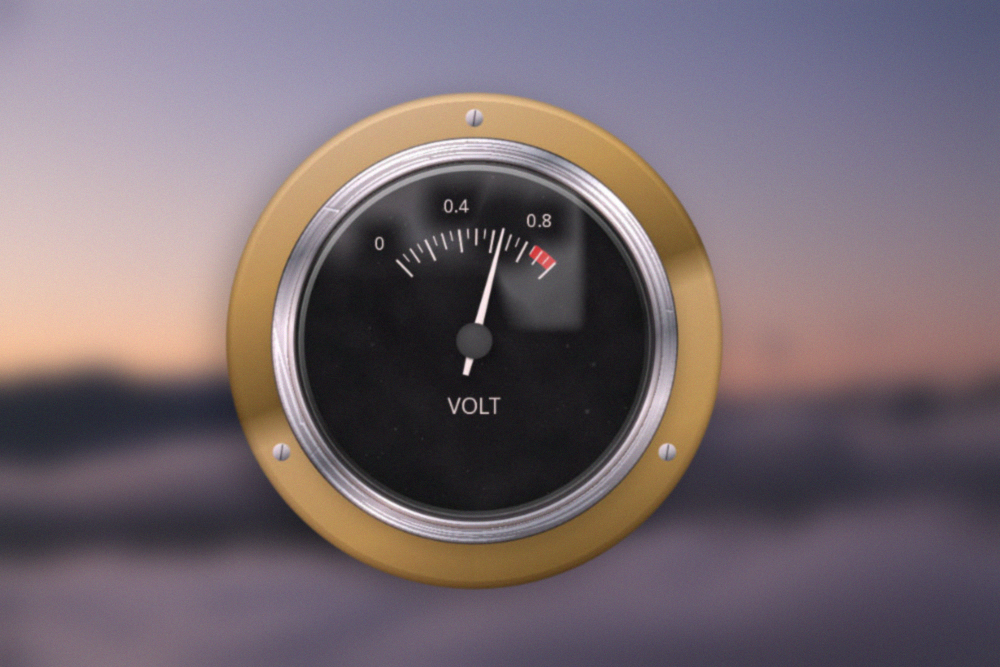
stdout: 0.65
